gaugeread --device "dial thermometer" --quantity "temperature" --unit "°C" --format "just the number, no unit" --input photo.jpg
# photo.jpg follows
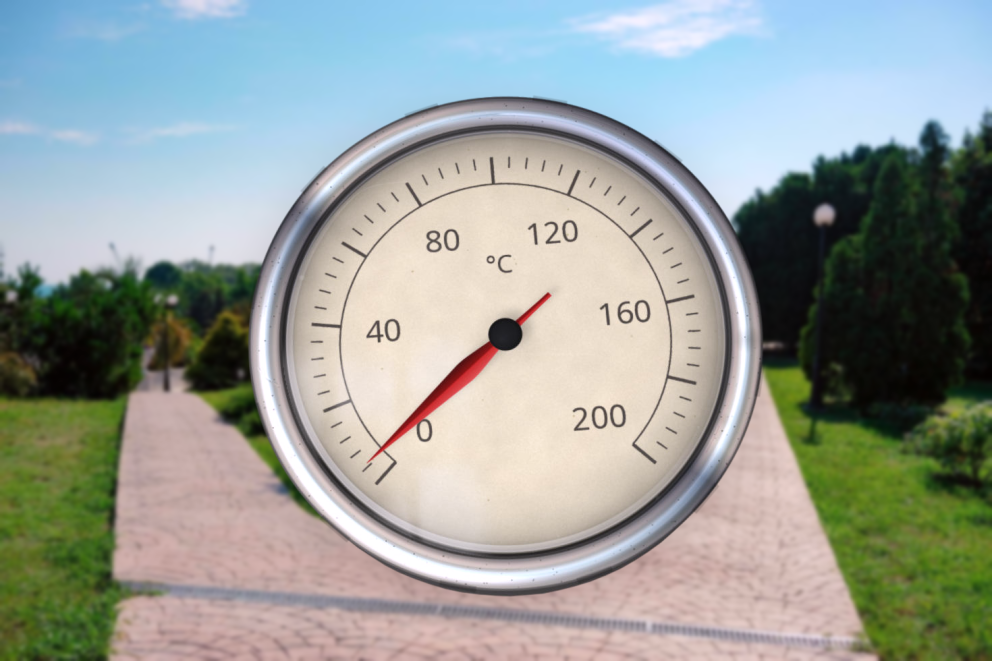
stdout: 4
